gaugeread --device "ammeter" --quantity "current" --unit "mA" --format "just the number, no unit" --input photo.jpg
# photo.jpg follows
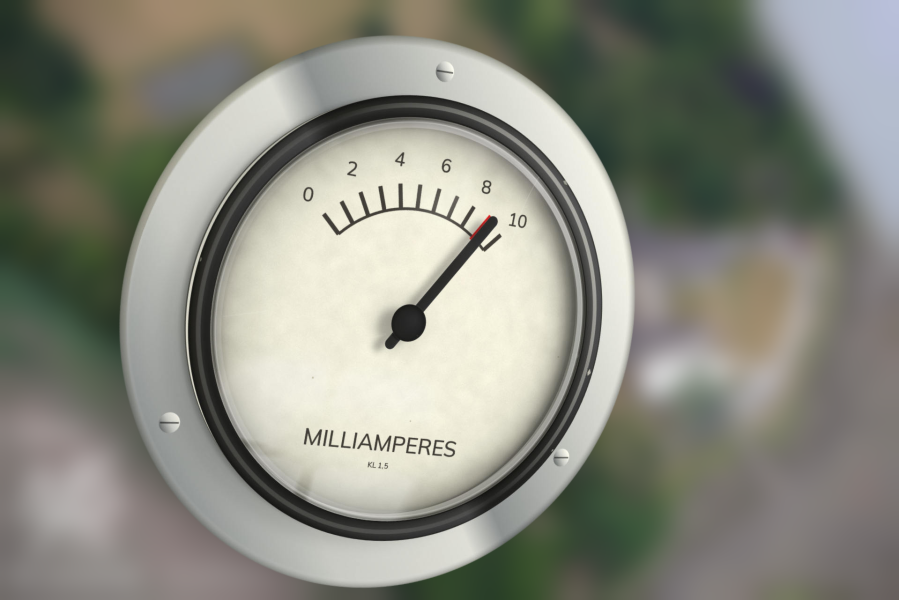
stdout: 9
